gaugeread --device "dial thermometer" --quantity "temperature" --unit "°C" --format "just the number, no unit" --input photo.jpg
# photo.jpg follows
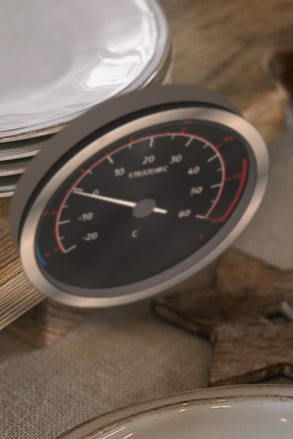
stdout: 0
